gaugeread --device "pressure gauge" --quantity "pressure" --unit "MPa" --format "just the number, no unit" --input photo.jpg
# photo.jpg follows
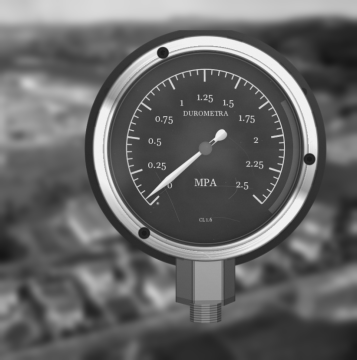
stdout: 0.05
